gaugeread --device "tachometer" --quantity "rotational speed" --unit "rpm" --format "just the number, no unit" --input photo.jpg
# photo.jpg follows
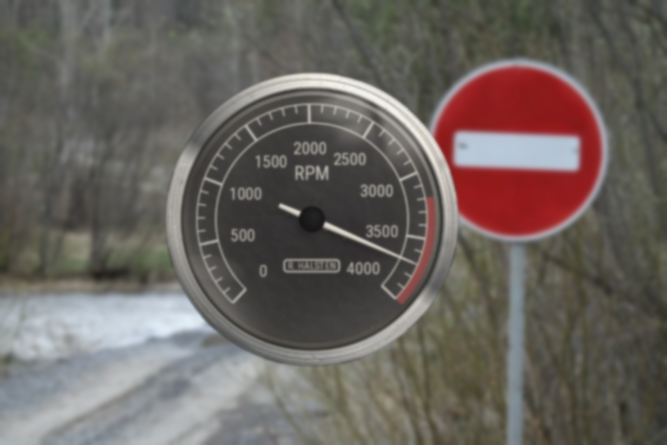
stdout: 3700
